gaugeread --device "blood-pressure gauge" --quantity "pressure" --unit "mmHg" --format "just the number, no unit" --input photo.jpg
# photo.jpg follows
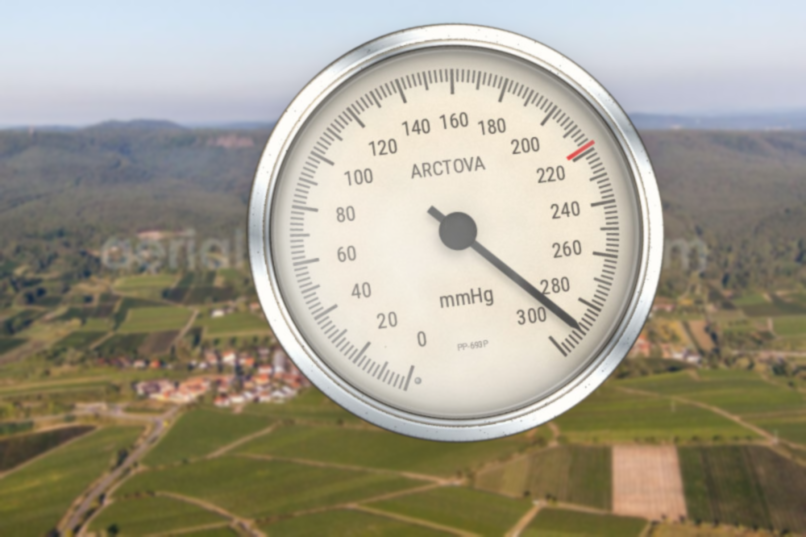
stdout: 290
